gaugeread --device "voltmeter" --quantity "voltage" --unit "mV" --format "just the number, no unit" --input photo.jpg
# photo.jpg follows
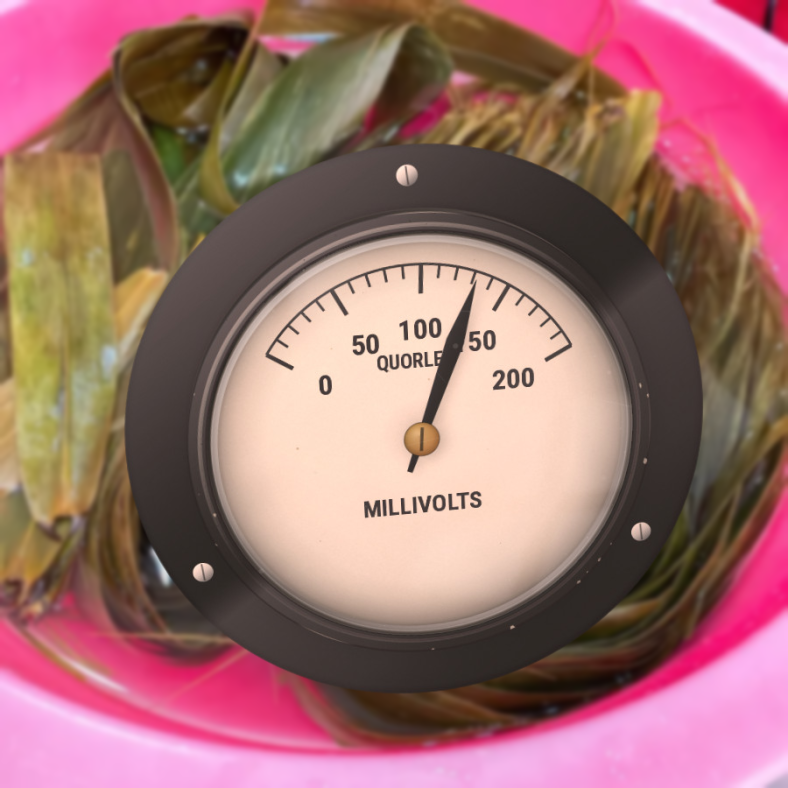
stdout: 130
